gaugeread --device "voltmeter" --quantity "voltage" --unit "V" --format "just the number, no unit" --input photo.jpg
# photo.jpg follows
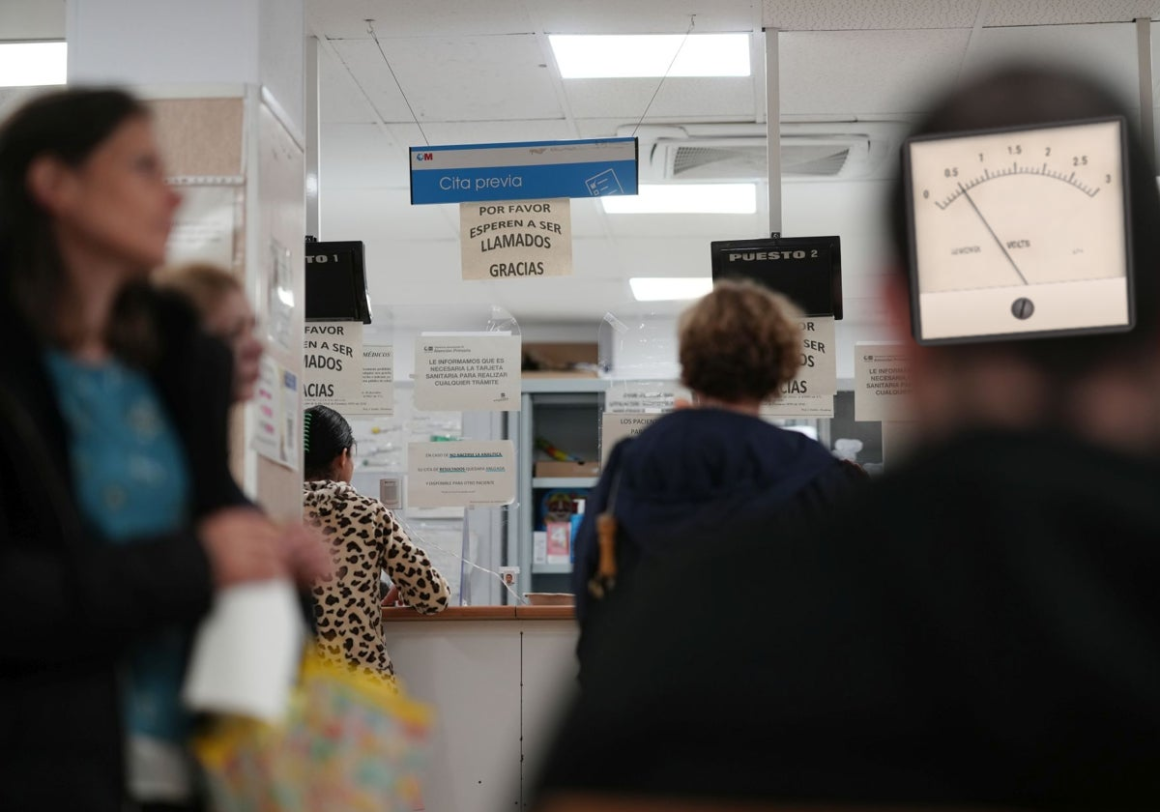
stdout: 0.5
